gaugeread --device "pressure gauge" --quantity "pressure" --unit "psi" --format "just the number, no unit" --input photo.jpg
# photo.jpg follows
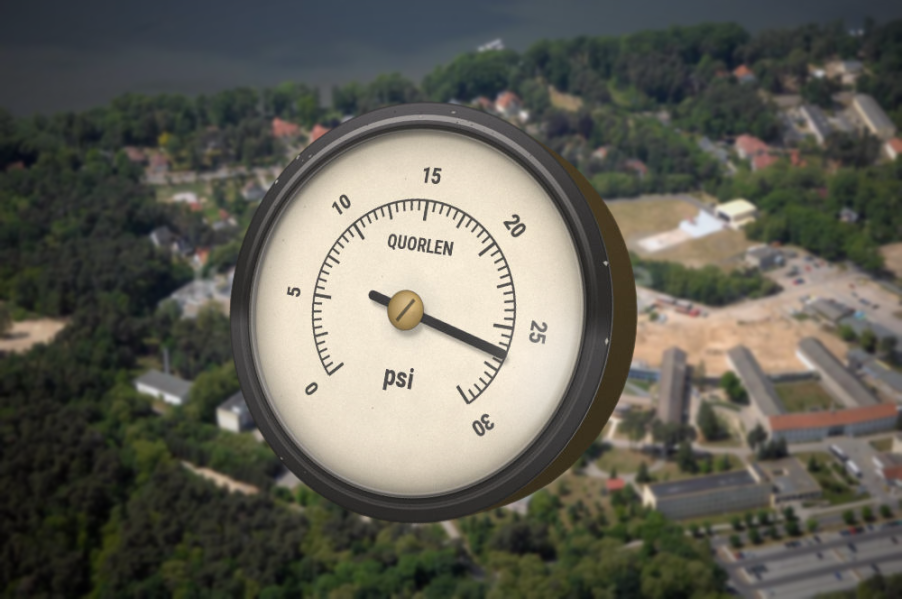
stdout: 26.5
